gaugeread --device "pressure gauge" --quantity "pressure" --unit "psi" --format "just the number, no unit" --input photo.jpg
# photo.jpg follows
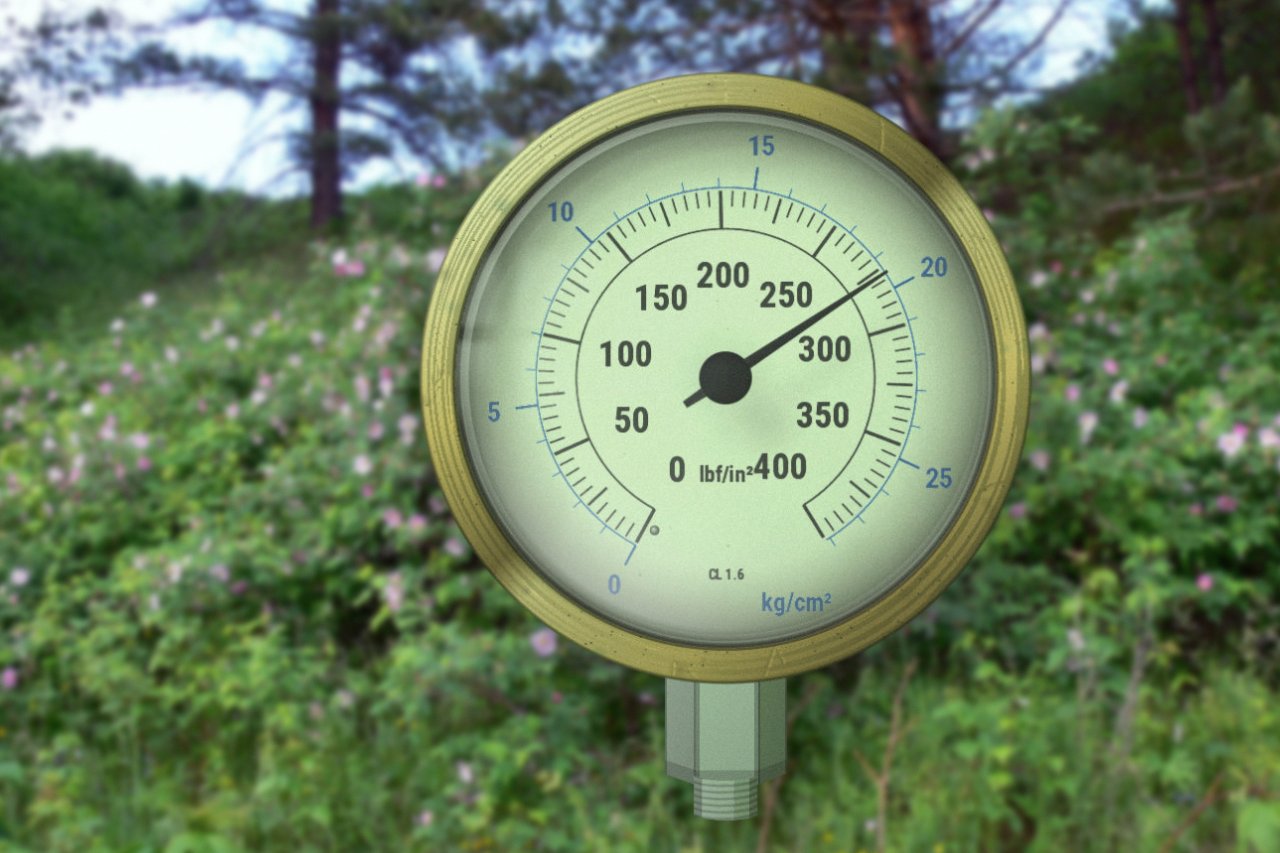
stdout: 277.5
